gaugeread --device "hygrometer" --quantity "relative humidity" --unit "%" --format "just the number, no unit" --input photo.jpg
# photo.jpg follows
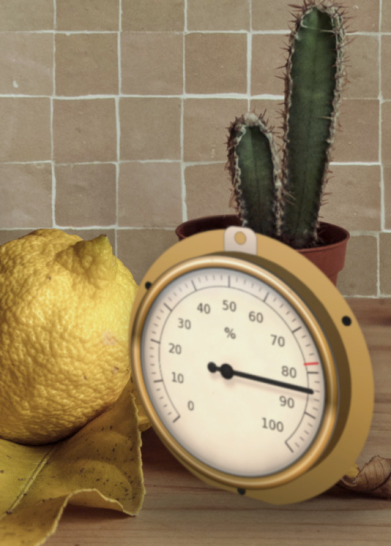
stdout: 84
